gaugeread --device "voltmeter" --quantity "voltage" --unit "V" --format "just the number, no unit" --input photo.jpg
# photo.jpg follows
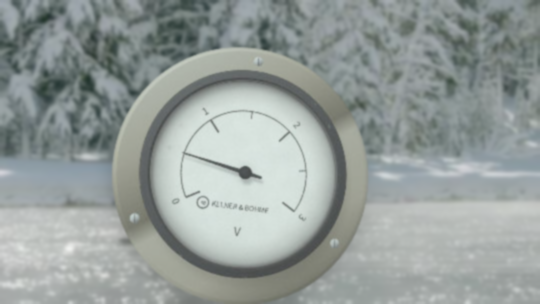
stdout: 0.5
